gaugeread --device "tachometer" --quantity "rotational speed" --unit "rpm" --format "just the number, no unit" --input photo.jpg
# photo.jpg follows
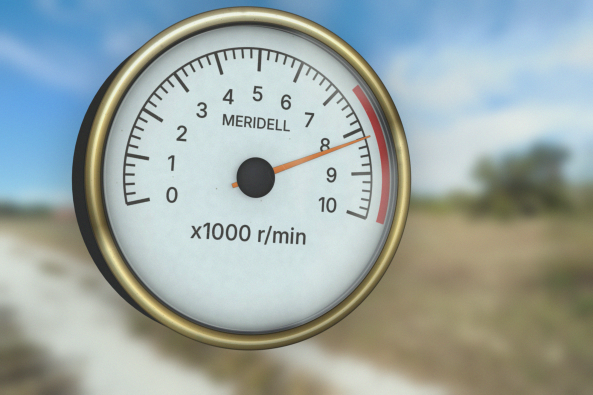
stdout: 8200
